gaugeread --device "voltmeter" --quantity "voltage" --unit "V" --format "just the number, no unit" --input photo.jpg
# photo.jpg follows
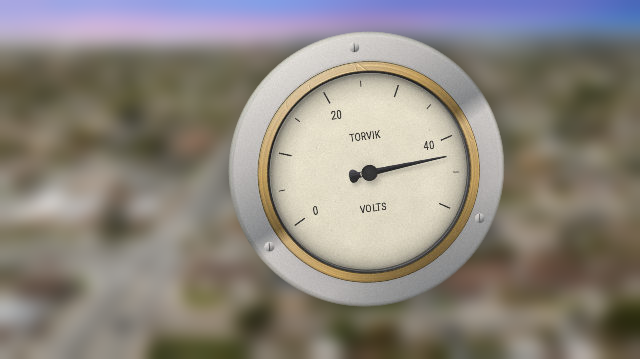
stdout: 42.5
